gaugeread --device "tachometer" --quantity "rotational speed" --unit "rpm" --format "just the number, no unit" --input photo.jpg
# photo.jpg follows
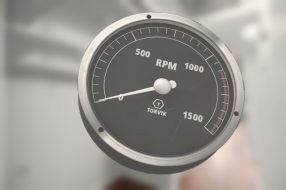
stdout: 0
